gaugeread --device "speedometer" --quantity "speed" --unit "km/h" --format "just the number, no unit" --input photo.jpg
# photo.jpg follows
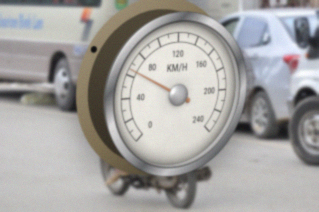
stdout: 65
